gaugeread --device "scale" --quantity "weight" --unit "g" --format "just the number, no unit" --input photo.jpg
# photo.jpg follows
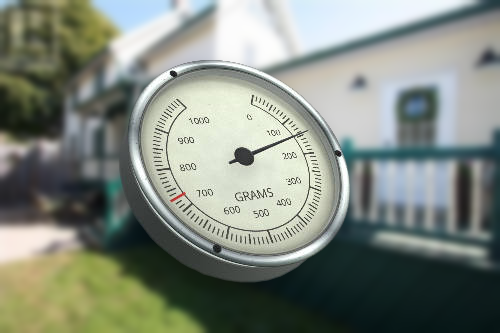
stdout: 150
